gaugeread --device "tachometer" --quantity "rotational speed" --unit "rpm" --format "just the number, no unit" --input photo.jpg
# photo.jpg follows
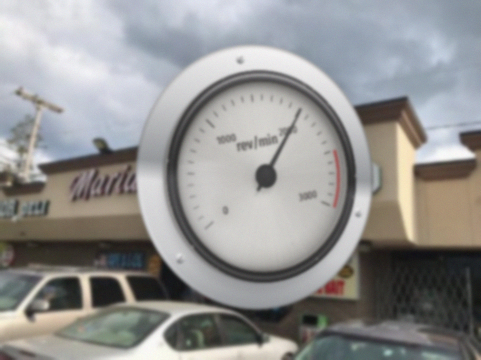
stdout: 2000
